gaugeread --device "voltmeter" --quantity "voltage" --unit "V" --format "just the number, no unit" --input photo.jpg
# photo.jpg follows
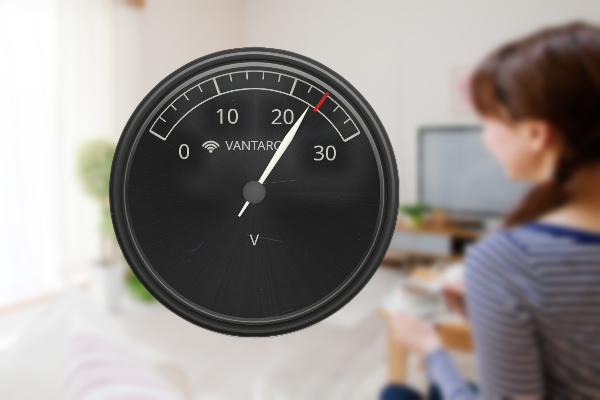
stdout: 23
